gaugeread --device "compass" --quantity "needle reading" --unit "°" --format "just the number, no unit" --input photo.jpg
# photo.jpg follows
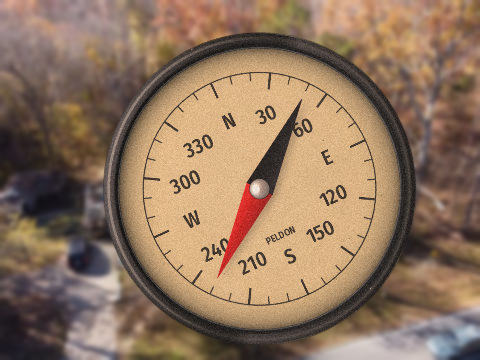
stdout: 230
